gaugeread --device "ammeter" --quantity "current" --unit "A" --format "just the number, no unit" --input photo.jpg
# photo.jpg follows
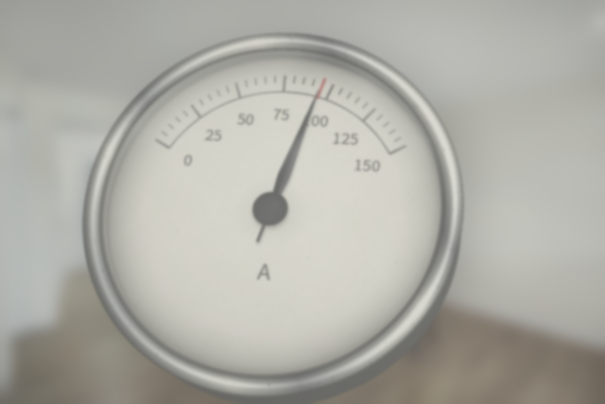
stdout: 95
